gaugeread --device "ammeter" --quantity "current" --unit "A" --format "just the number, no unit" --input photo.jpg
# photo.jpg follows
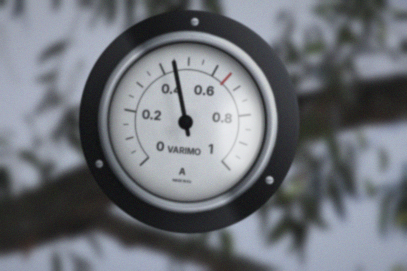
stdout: 0.45
